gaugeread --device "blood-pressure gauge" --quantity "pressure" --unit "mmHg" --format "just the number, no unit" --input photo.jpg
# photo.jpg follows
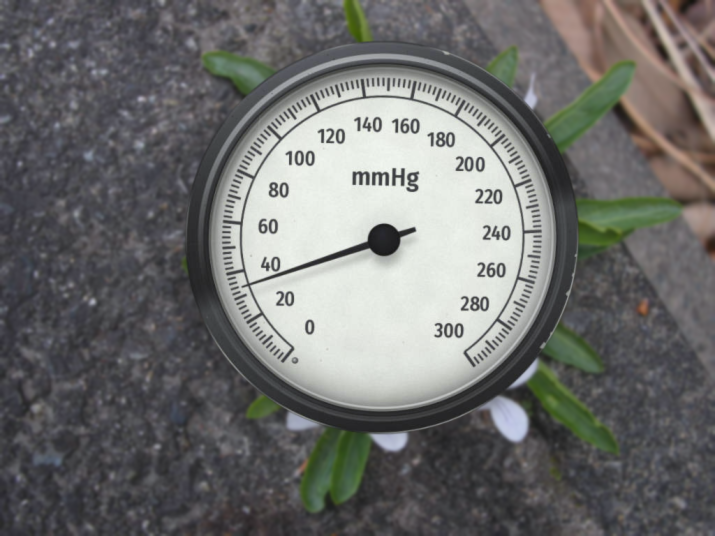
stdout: 34
